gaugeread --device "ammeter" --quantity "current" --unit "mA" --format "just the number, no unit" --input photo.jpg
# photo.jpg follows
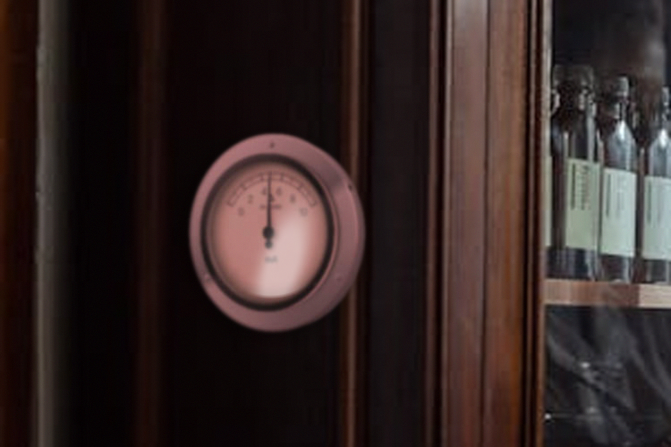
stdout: 5
